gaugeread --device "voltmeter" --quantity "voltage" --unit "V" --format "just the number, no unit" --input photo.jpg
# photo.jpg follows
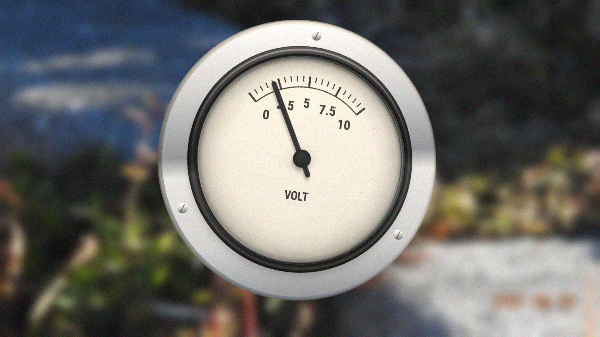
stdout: 2
